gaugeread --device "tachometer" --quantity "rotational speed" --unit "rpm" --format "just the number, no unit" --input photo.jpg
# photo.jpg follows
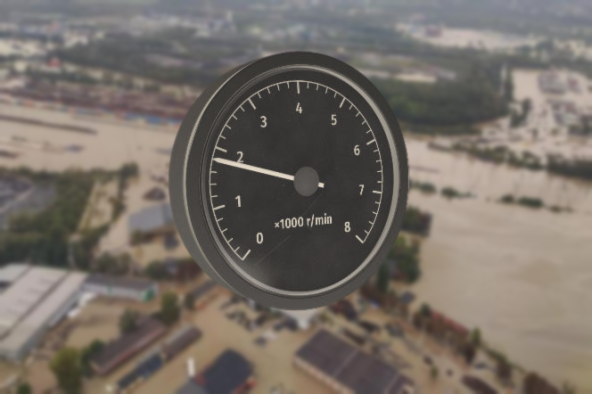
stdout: 1800
